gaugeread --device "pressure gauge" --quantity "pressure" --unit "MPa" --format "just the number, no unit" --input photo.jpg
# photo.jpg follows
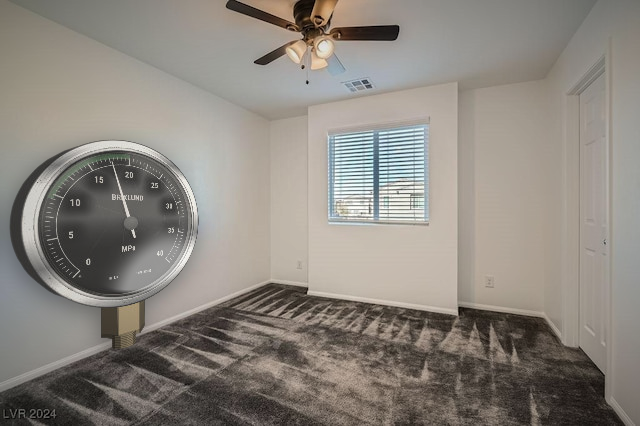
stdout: 17.5
